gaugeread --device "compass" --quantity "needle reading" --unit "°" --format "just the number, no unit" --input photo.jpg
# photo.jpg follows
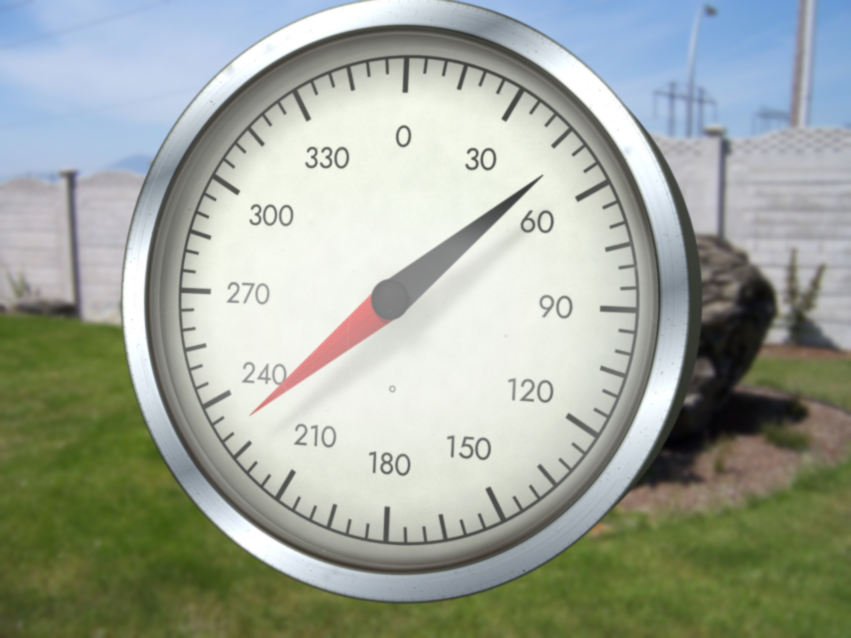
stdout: 230
